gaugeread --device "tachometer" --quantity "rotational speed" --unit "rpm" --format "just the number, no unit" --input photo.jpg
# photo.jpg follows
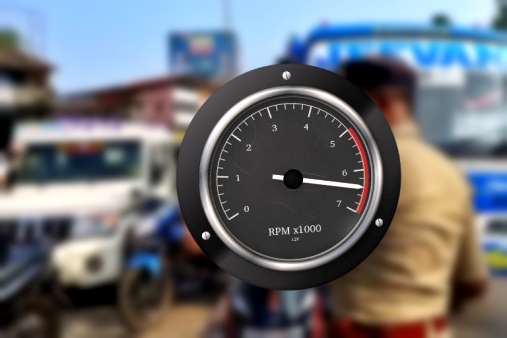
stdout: 6400
